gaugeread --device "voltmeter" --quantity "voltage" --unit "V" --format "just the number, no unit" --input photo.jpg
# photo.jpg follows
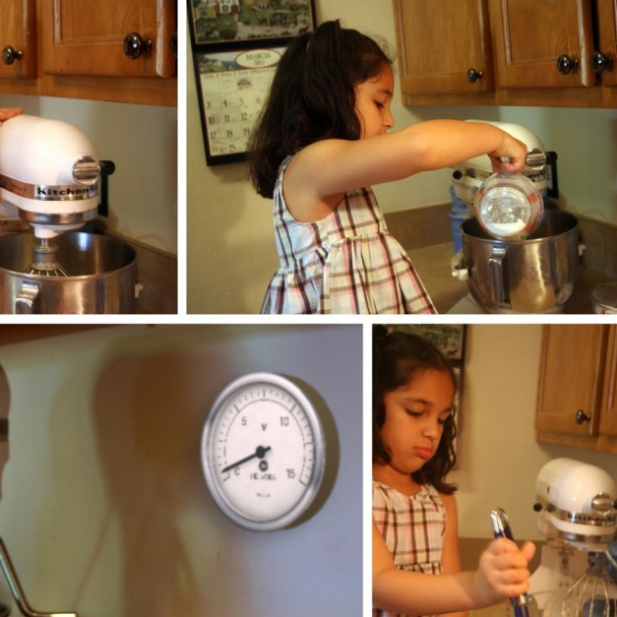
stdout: 0.5
